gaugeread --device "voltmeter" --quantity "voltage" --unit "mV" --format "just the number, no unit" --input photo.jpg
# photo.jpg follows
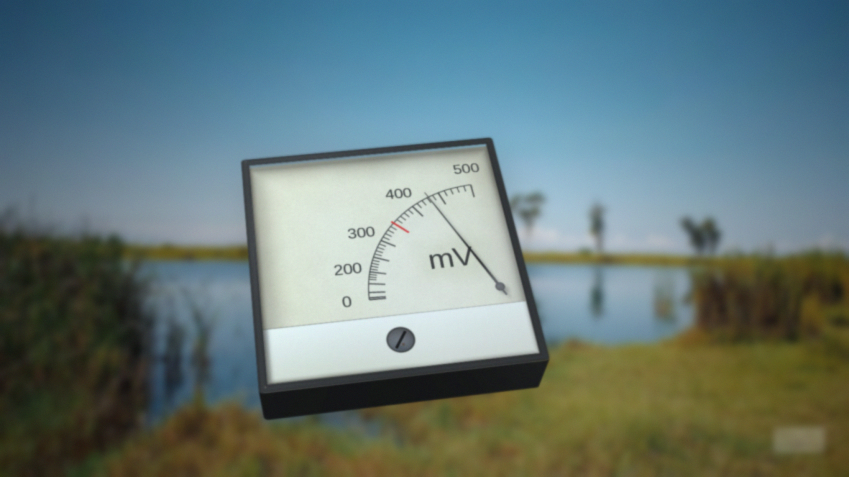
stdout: 430
